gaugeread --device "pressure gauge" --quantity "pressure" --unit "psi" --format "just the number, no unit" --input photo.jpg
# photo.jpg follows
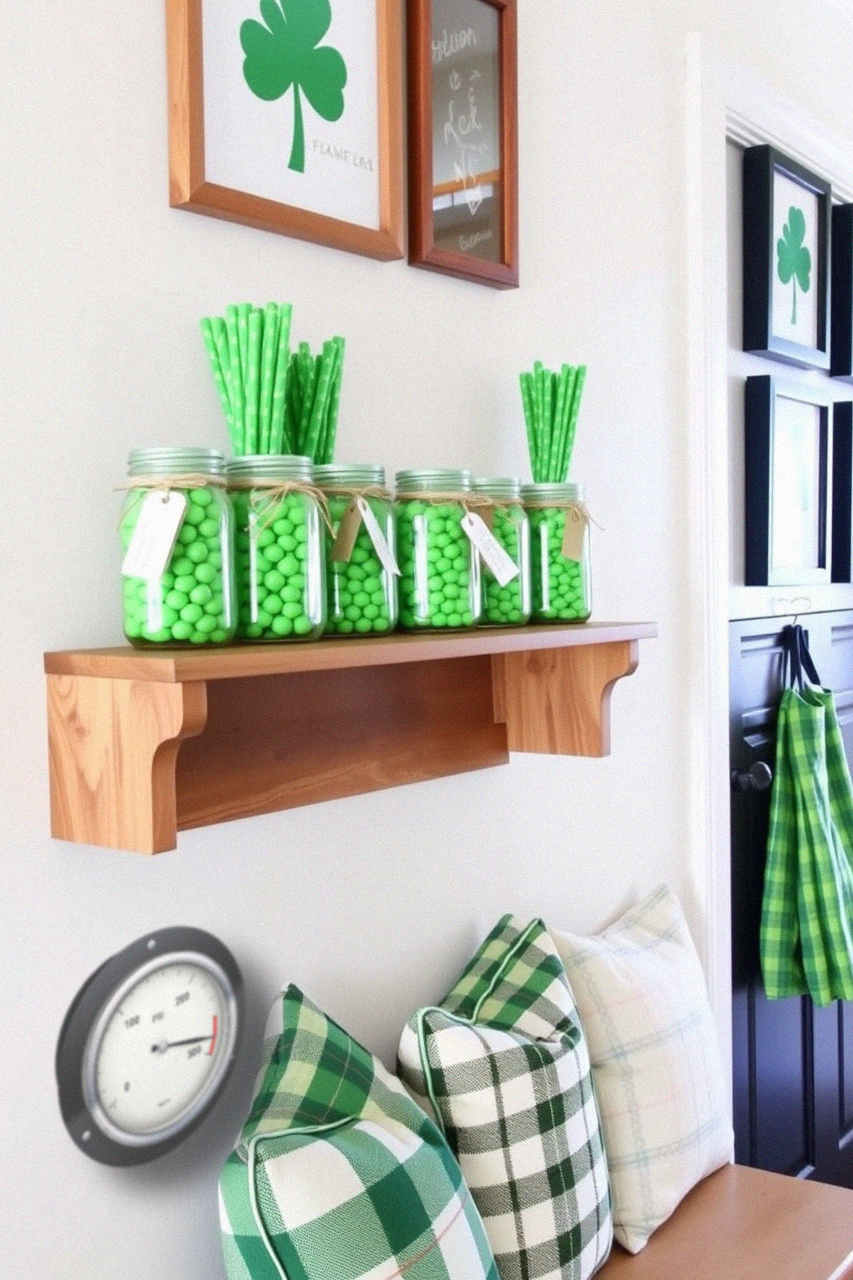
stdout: 280
